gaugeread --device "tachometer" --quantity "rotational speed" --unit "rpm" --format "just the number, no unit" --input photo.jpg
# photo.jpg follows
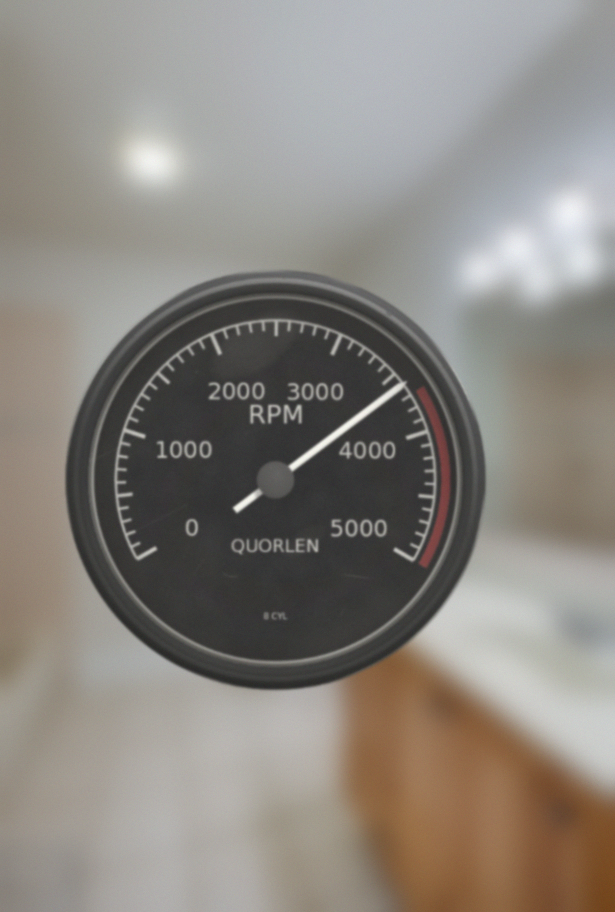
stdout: 3600
